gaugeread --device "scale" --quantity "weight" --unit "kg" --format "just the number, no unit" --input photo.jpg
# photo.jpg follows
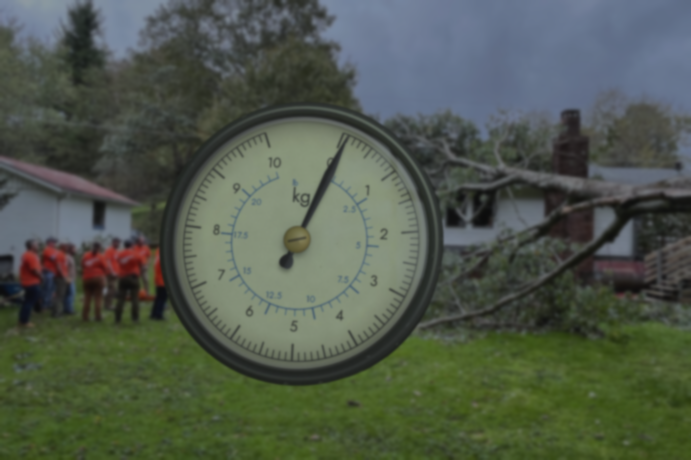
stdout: 0.1
